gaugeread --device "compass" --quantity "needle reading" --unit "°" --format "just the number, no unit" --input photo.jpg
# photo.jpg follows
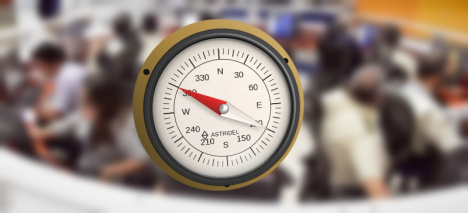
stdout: 300
